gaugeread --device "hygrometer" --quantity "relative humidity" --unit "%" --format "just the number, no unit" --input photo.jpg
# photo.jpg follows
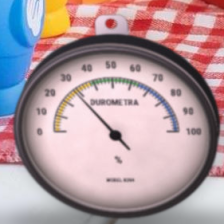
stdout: 30
